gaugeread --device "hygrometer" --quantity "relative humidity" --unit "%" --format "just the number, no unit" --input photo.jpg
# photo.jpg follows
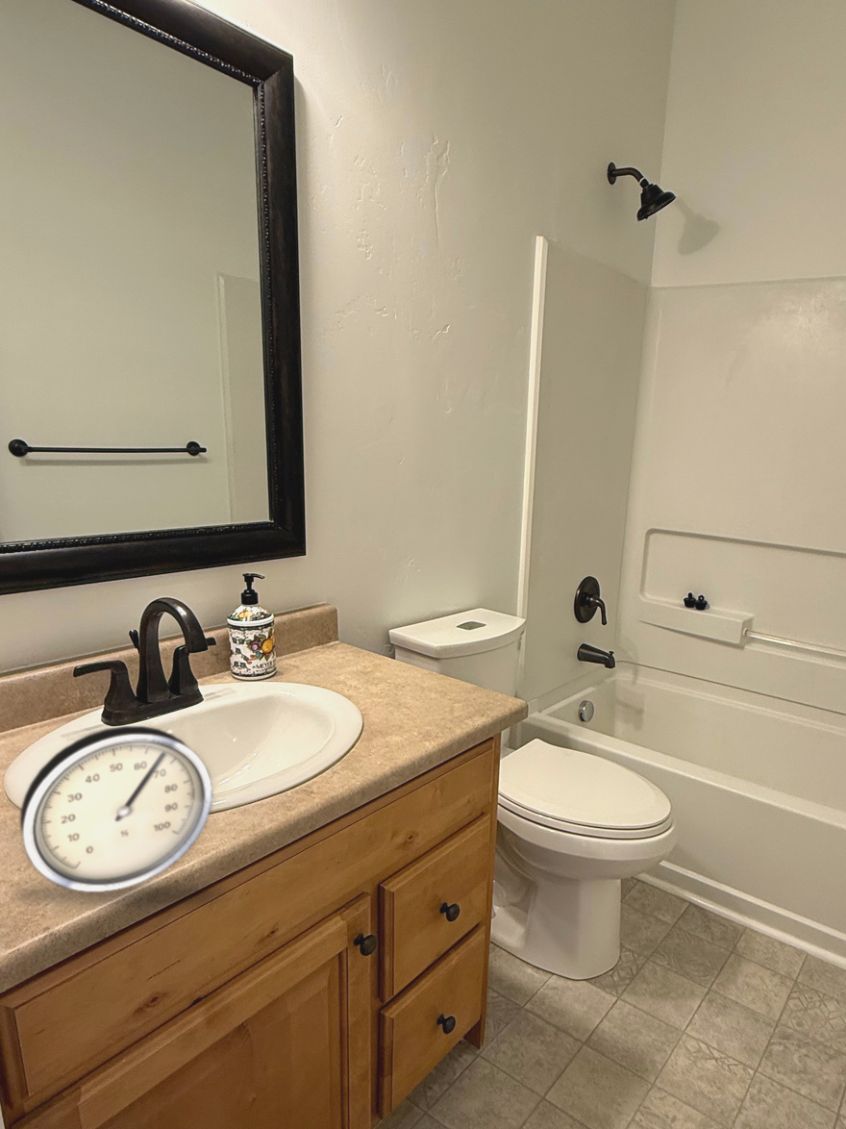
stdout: 65
